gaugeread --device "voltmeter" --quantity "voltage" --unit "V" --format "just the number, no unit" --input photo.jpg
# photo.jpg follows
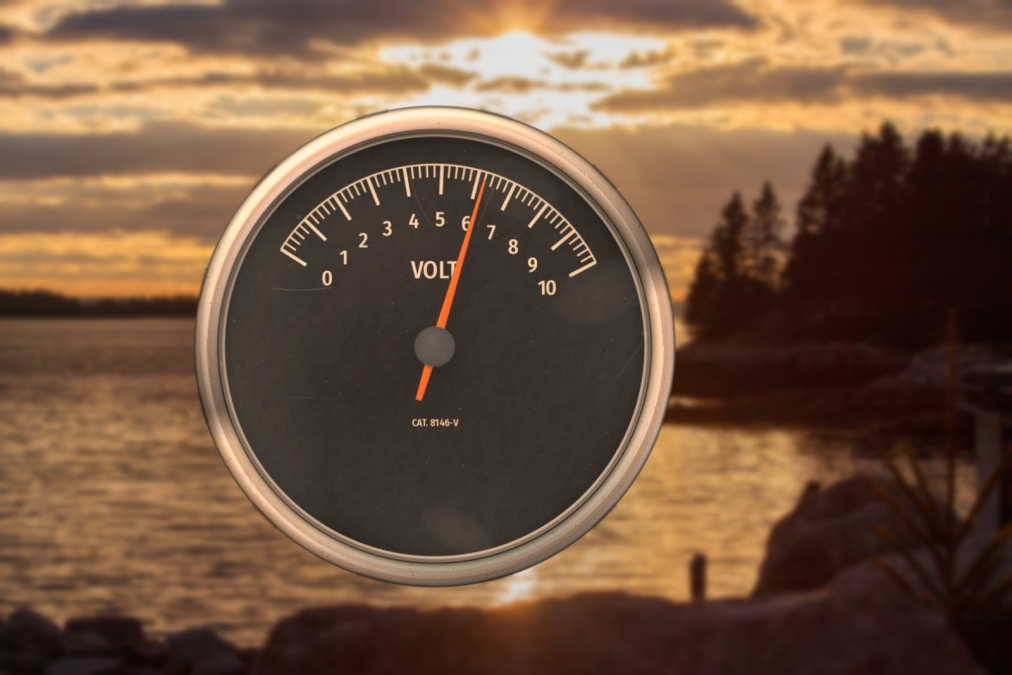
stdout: 6.2
